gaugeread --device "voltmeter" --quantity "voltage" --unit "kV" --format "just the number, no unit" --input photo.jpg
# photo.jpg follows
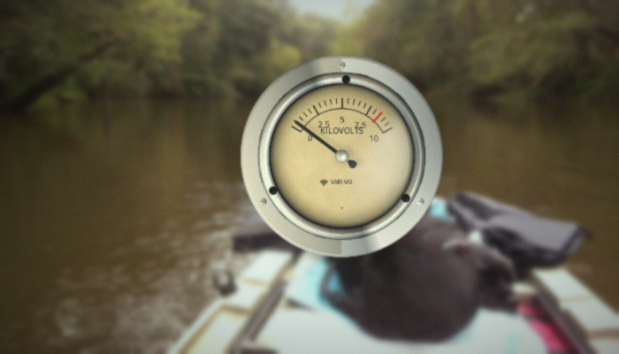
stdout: 0.5
